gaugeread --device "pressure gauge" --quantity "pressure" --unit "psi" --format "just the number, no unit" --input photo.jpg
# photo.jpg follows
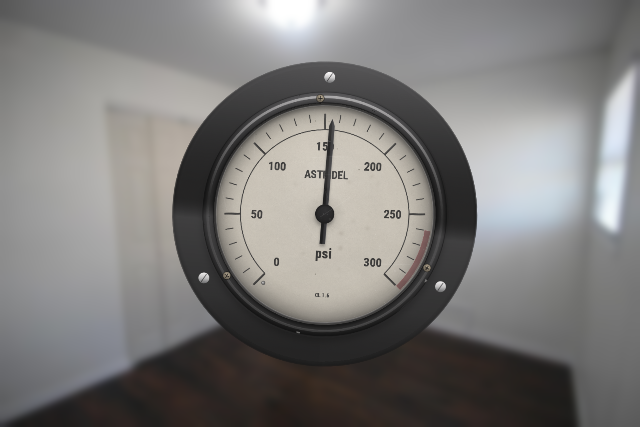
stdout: 155
